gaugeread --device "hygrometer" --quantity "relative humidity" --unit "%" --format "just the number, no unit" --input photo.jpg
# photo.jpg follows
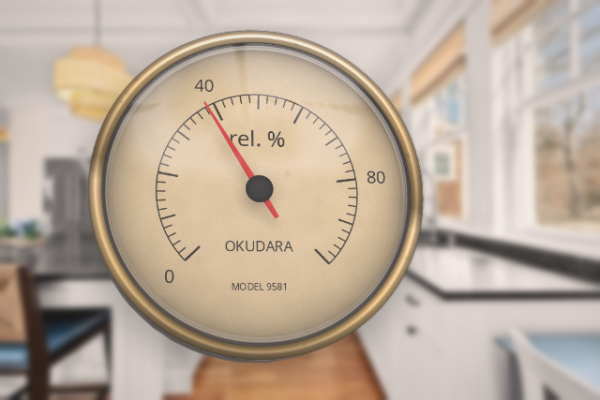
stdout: 38
